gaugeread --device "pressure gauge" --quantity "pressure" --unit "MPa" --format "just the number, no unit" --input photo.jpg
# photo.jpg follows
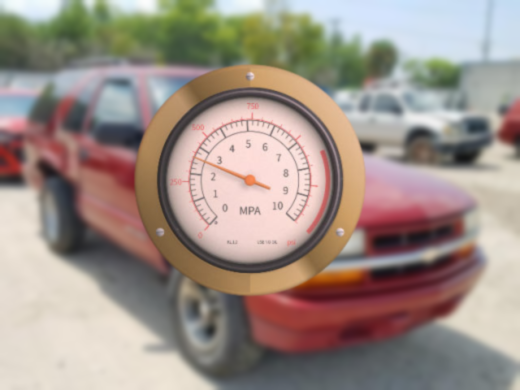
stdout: 2.6
